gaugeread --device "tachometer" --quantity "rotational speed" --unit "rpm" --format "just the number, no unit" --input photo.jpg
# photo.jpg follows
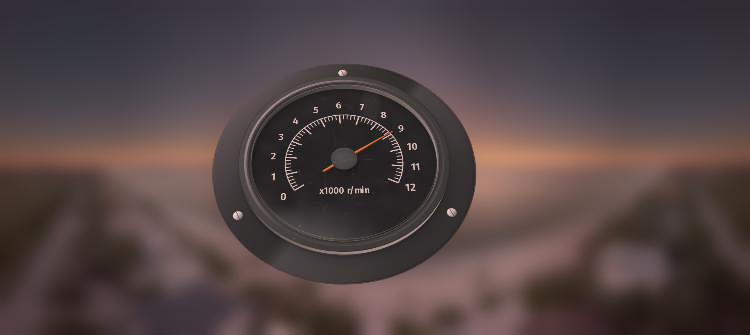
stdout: 9000
